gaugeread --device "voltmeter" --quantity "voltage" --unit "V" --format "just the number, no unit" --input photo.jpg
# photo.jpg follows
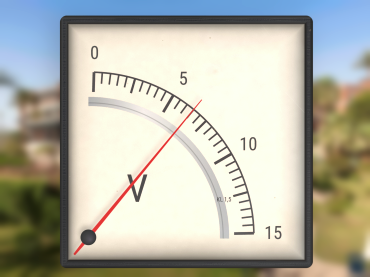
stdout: 6.5
